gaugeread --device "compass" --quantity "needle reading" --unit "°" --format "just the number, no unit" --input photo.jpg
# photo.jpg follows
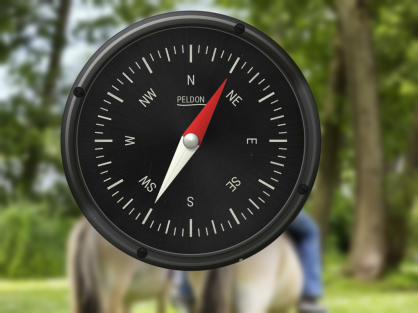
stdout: 30
